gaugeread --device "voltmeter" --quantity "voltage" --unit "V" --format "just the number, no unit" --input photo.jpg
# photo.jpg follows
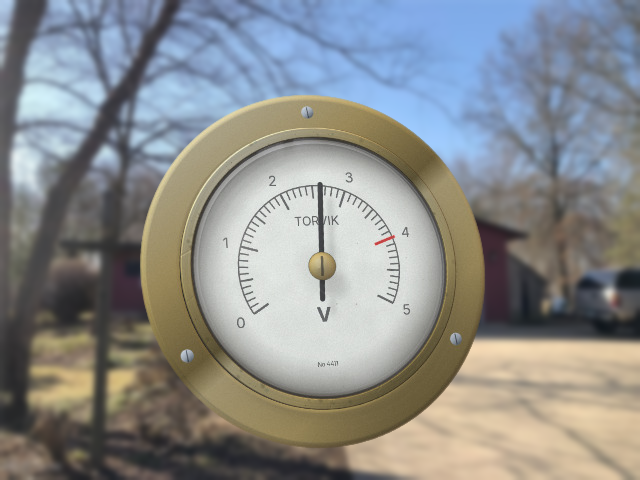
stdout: 2.6
